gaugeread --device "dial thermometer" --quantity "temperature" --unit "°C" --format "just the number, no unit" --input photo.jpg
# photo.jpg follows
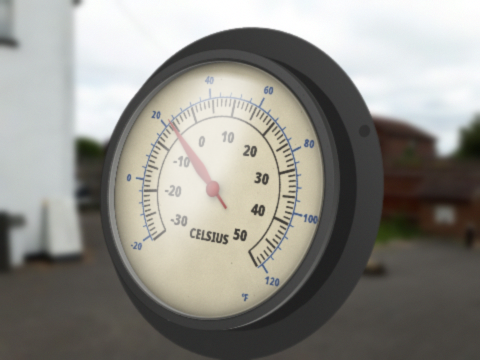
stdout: -5
